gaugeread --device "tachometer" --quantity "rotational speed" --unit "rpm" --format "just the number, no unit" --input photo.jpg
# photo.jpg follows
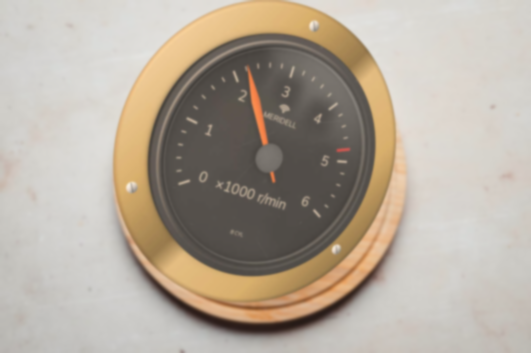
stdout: 2200
